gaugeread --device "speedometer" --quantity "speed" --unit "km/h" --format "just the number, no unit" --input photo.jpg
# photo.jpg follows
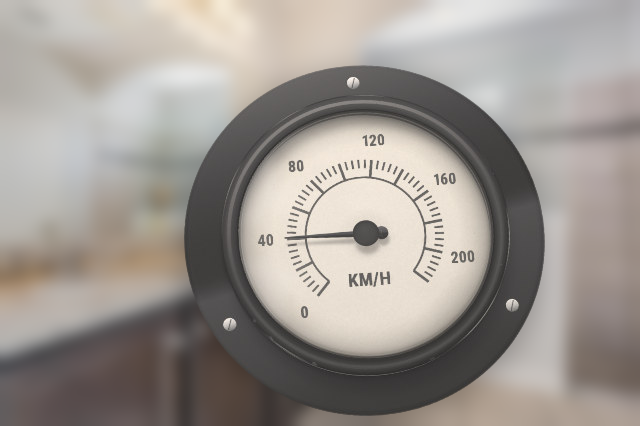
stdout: 40
